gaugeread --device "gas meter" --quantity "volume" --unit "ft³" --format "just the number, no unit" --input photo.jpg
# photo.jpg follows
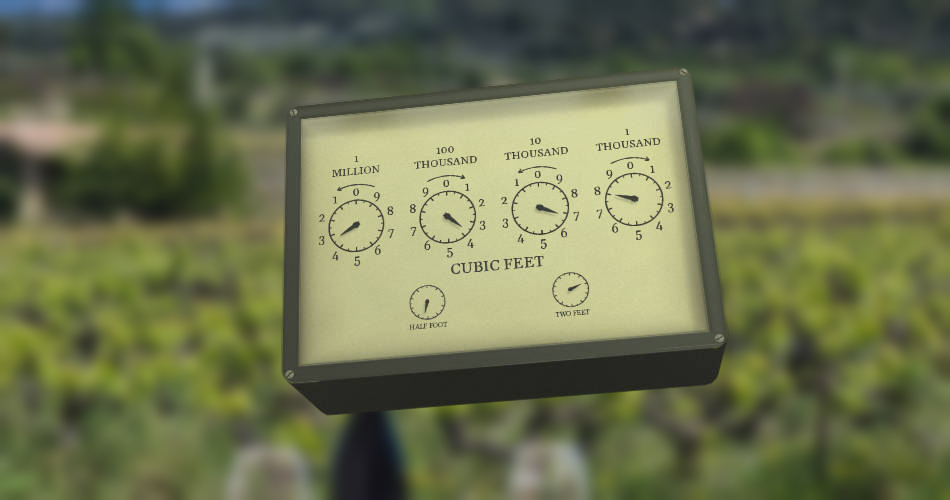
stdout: 336800
